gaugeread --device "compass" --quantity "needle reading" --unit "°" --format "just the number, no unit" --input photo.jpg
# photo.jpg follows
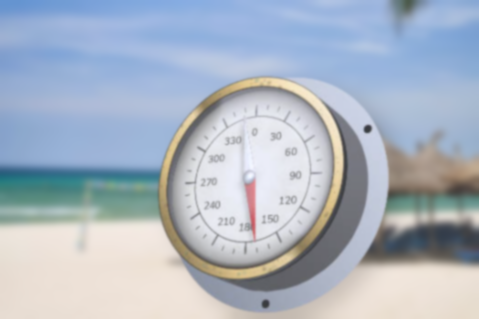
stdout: 170
